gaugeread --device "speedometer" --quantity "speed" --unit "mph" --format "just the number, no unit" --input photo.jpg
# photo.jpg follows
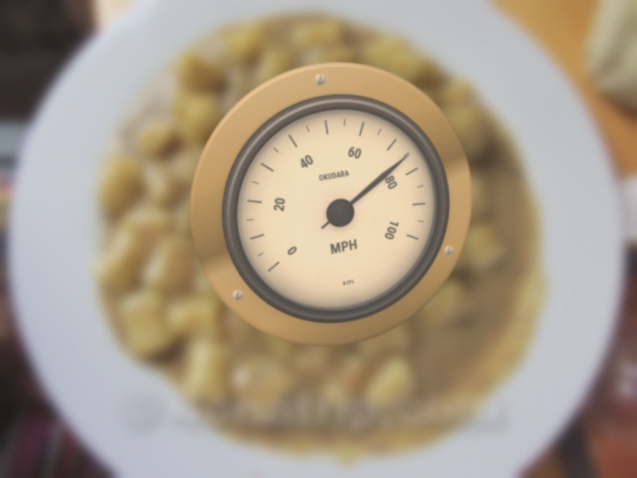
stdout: 75
